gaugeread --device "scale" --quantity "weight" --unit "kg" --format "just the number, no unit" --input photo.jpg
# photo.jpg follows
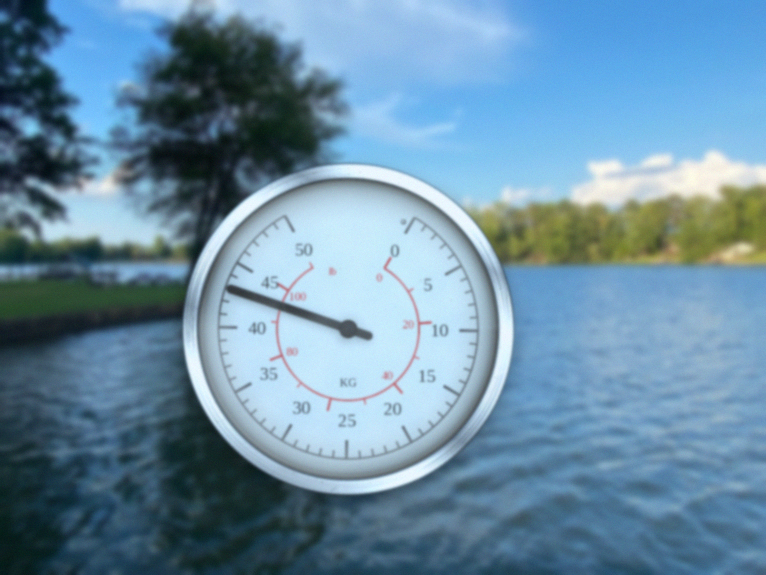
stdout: 43
